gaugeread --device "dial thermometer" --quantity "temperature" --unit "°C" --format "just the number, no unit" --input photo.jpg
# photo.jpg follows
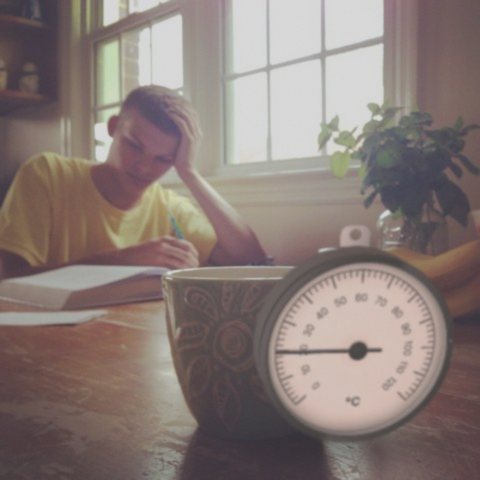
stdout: 20
